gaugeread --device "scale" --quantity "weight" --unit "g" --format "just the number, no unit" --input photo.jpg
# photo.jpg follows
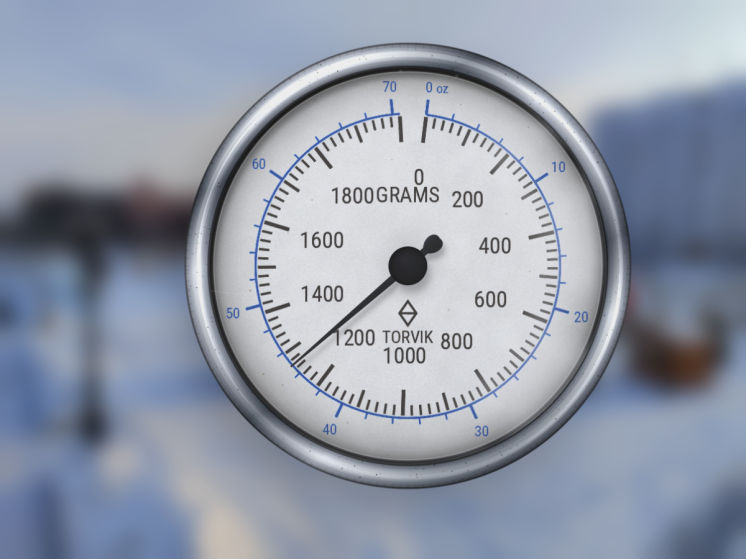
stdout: 1270
